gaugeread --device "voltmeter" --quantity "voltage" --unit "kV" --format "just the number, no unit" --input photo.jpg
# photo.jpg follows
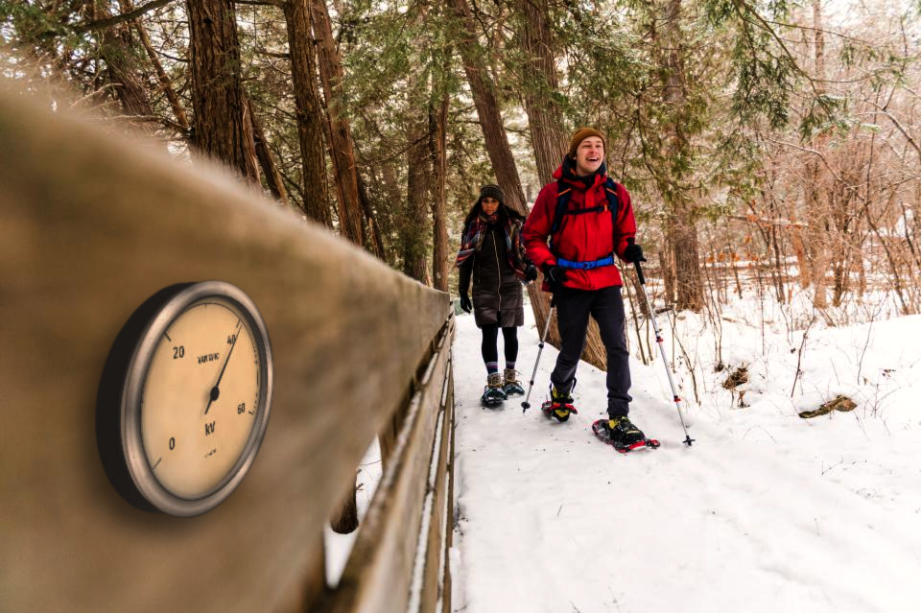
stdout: 40
